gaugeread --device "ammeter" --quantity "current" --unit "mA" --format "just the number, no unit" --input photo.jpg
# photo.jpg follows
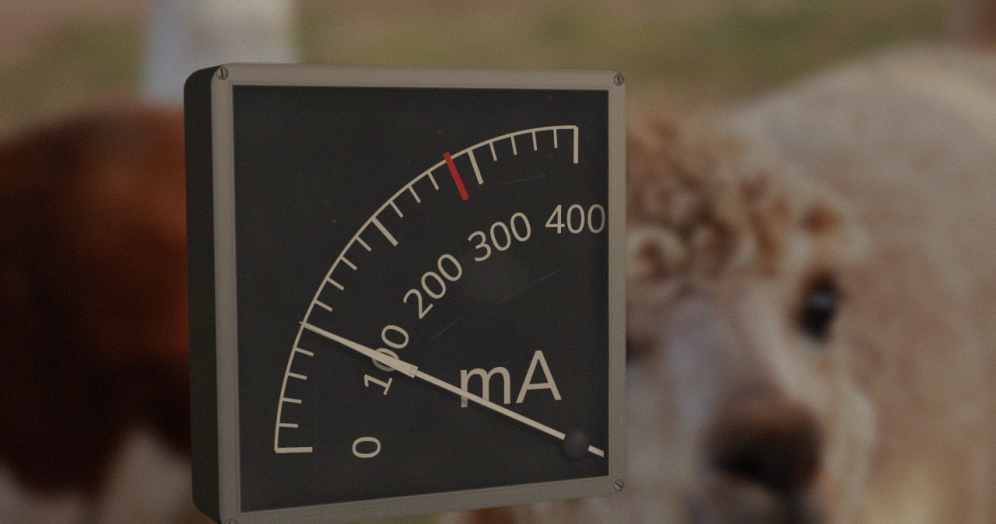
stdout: 100
